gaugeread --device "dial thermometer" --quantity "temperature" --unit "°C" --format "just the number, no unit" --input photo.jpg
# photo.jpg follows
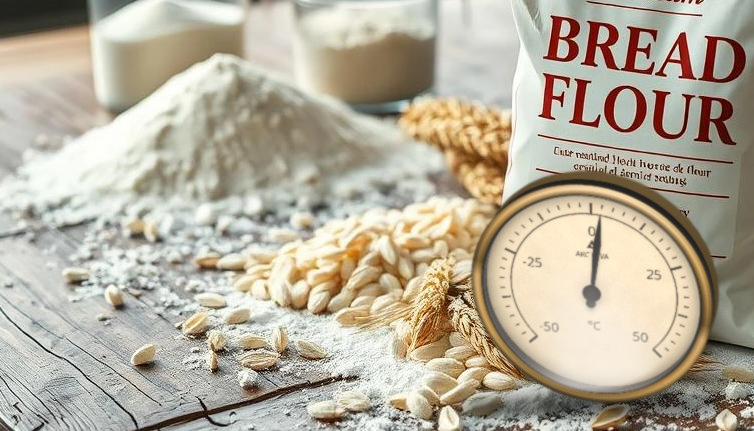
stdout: 2.5
